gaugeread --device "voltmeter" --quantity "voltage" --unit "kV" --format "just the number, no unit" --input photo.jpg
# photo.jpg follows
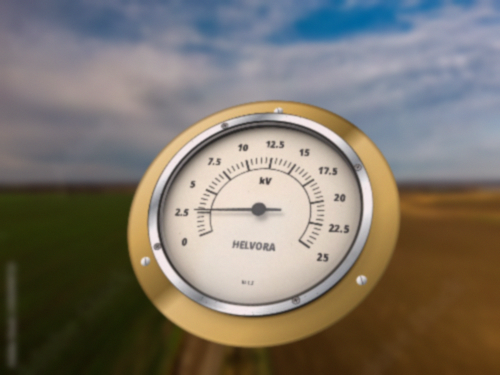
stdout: 2.5
